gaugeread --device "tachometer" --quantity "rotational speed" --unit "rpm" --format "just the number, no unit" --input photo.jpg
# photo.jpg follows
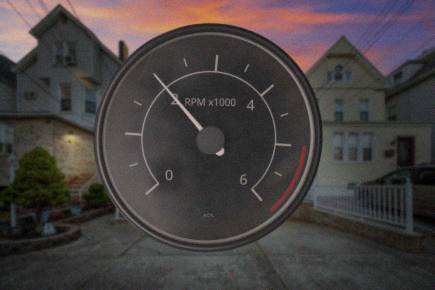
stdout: 2000
